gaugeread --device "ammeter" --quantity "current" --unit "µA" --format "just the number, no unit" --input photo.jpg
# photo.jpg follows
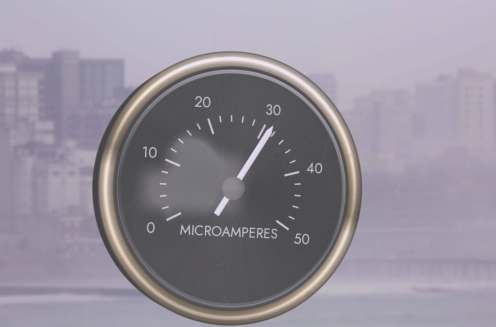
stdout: 31
